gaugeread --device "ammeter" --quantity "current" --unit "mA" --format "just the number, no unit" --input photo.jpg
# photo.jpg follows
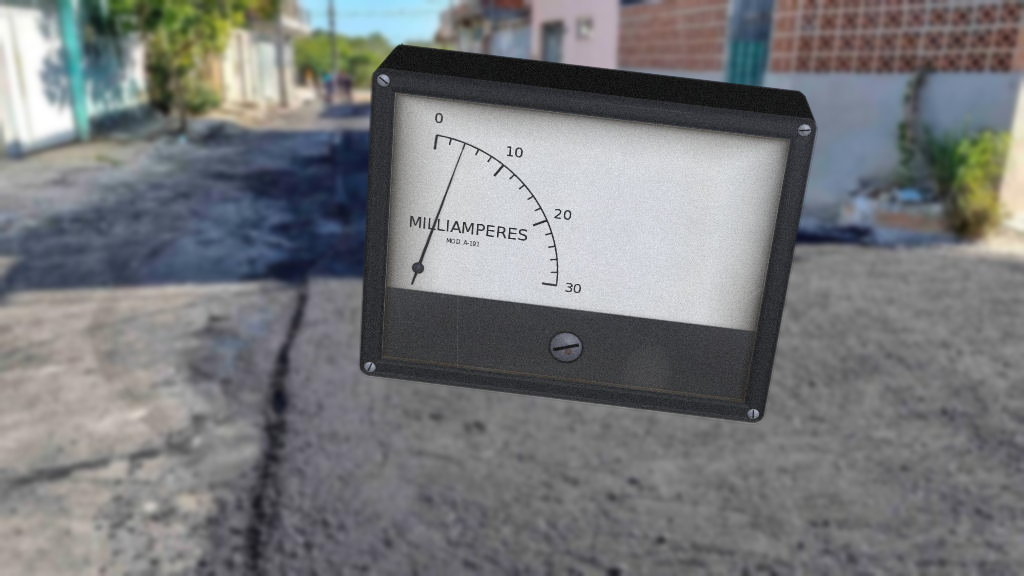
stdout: 4
